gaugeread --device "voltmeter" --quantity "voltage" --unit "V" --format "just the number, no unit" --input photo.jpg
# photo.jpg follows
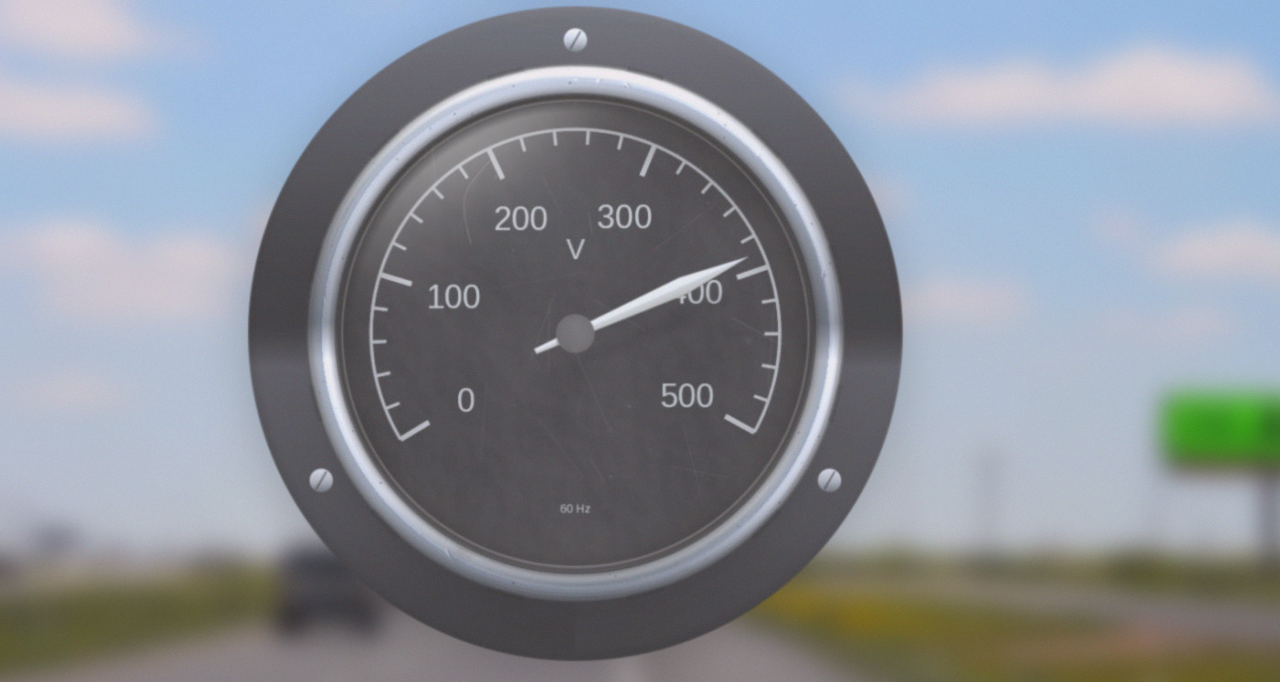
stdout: 390
